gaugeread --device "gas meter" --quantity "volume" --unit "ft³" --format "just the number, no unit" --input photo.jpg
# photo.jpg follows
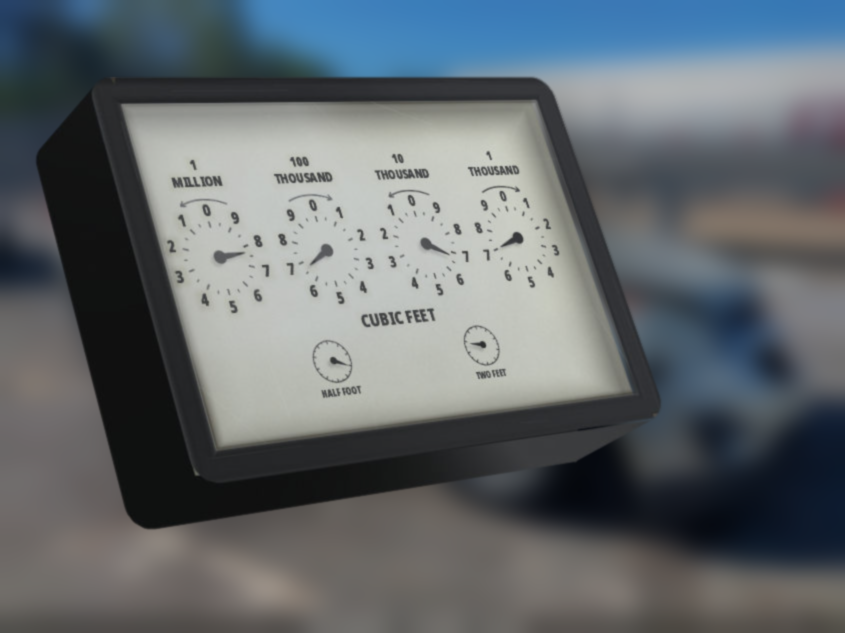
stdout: 766700
